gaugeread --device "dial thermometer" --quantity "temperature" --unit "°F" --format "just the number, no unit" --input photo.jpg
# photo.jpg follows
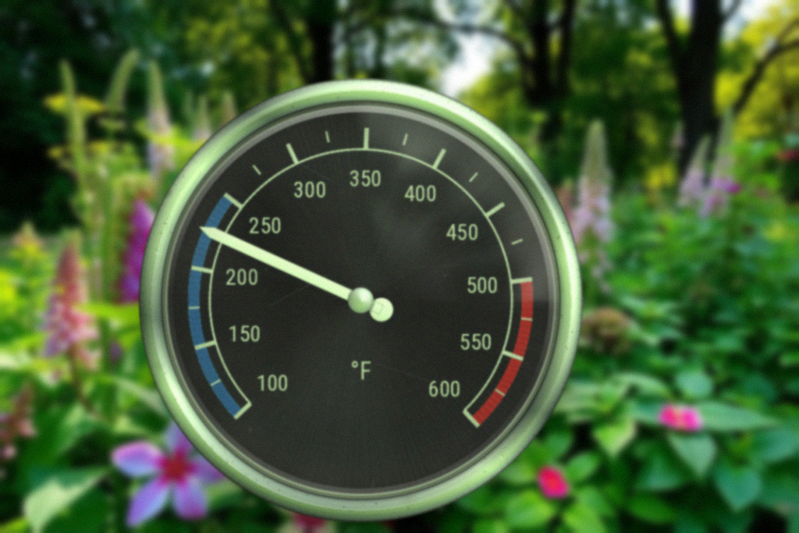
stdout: 225
